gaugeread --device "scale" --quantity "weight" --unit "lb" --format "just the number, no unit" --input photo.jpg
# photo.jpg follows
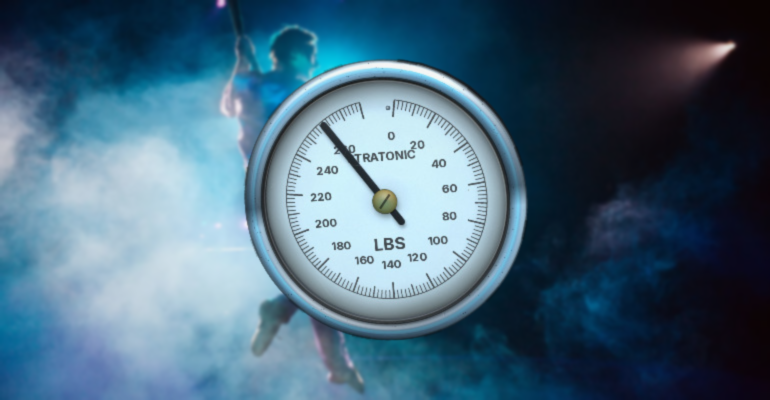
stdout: 260
